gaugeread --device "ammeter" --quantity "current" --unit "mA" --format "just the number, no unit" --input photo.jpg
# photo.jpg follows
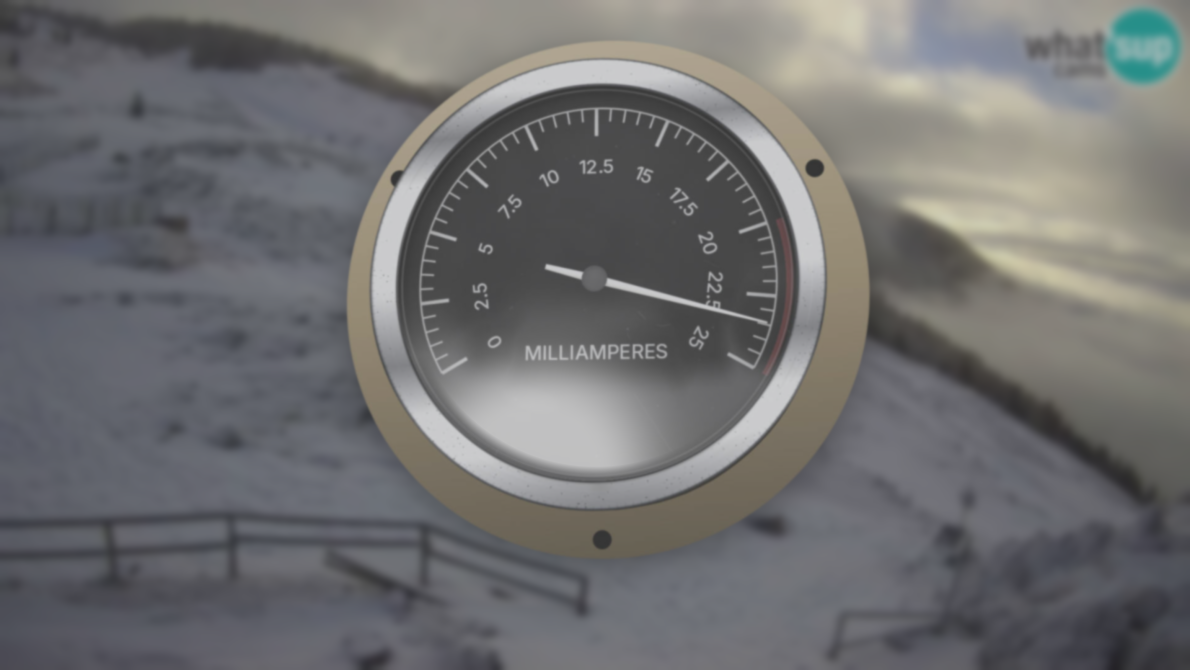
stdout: 23.5
